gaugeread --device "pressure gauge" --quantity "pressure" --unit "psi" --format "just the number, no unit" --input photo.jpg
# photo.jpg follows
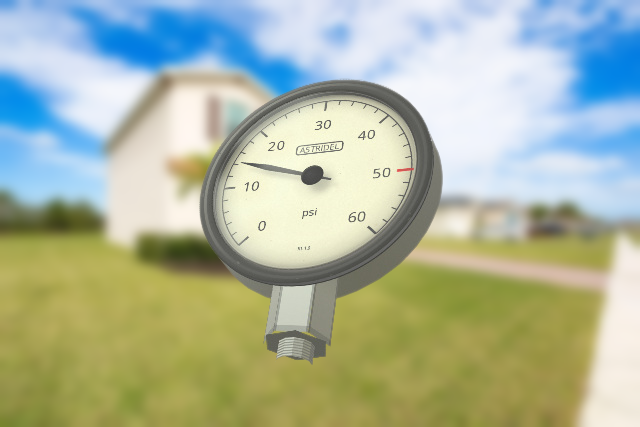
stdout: 14
